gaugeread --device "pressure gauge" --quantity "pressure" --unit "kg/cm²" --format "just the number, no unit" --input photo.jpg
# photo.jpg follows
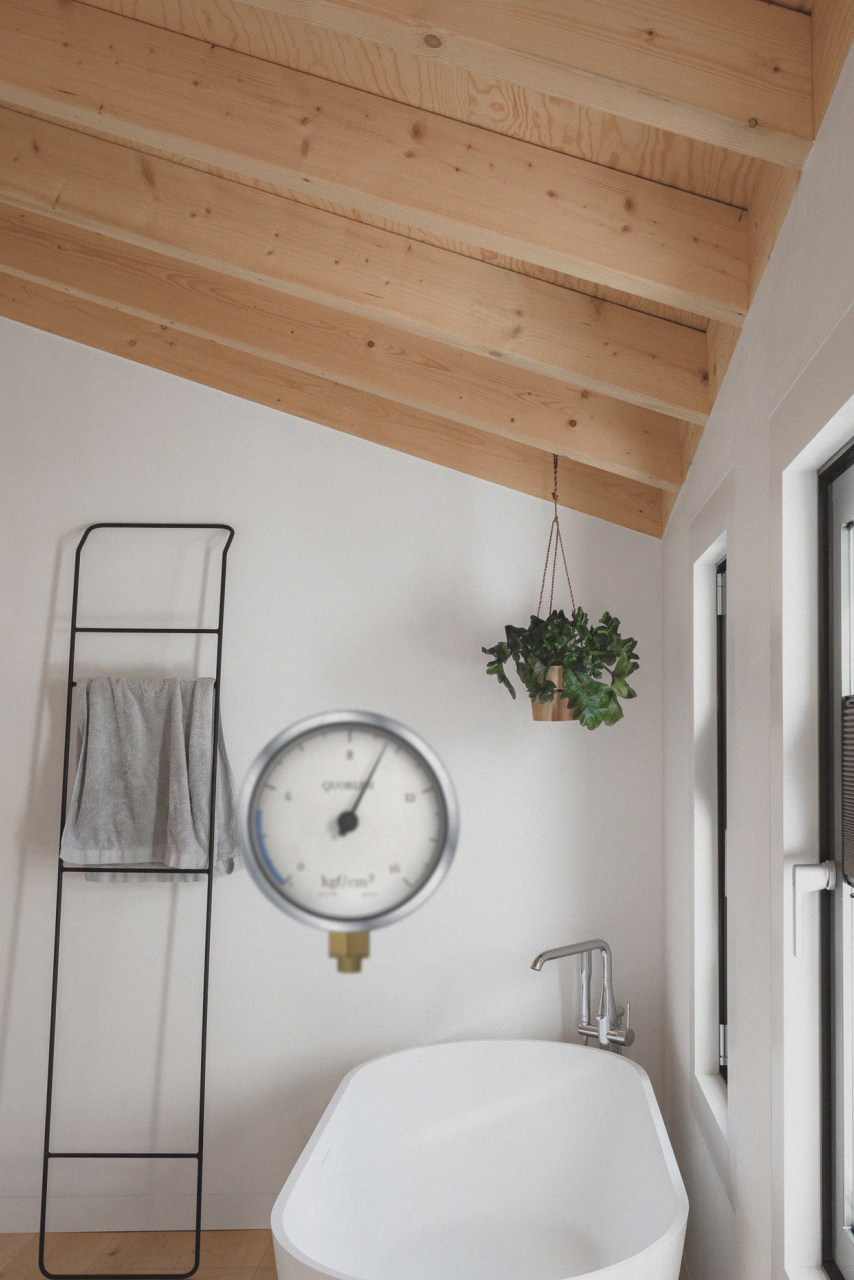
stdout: 9.5
